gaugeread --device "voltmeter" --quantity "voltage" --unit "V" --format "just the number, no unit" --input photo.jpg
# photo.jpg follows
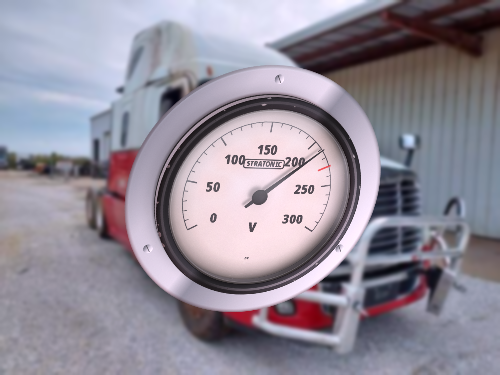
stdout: 210
